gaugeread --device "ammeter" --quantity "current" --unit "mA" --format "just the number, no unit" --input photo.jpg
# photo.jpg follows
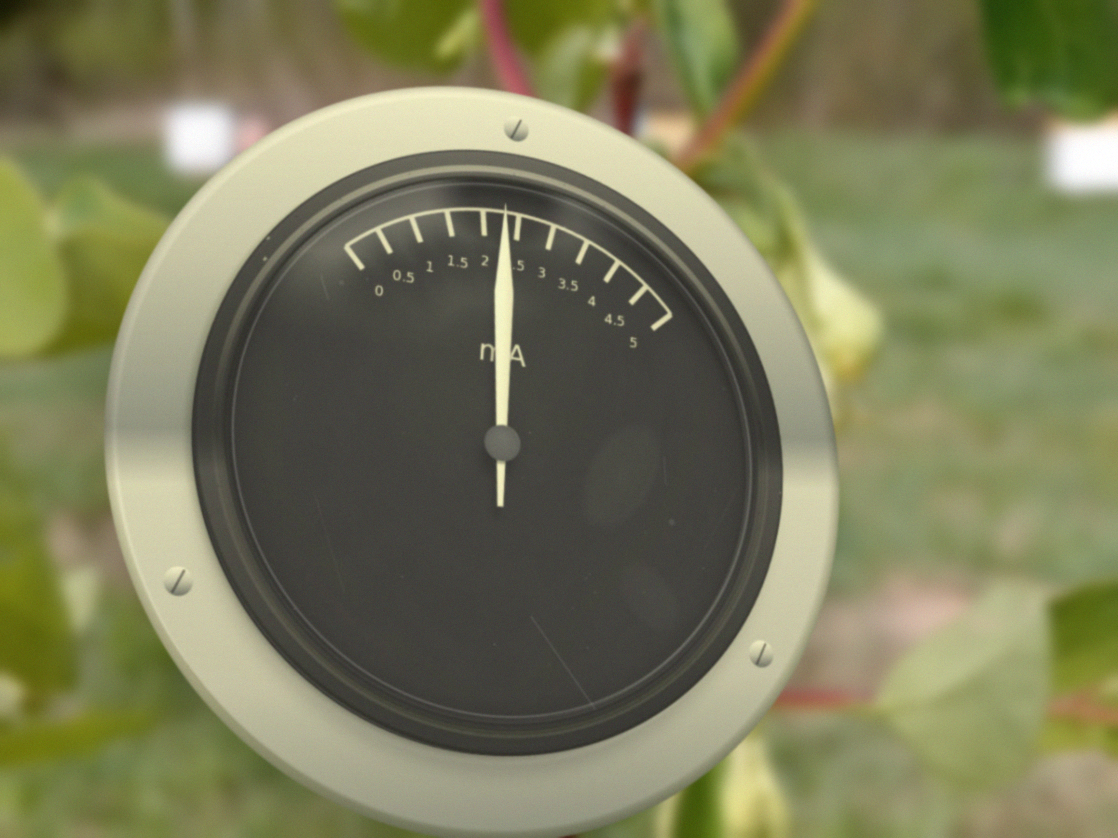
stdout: 2.25
